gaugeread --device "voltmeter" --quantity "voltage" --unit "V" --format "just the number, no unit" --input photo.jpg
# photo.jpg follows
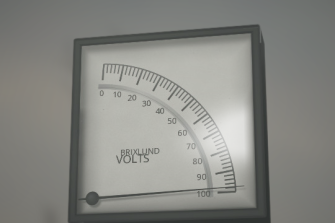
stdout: 98
